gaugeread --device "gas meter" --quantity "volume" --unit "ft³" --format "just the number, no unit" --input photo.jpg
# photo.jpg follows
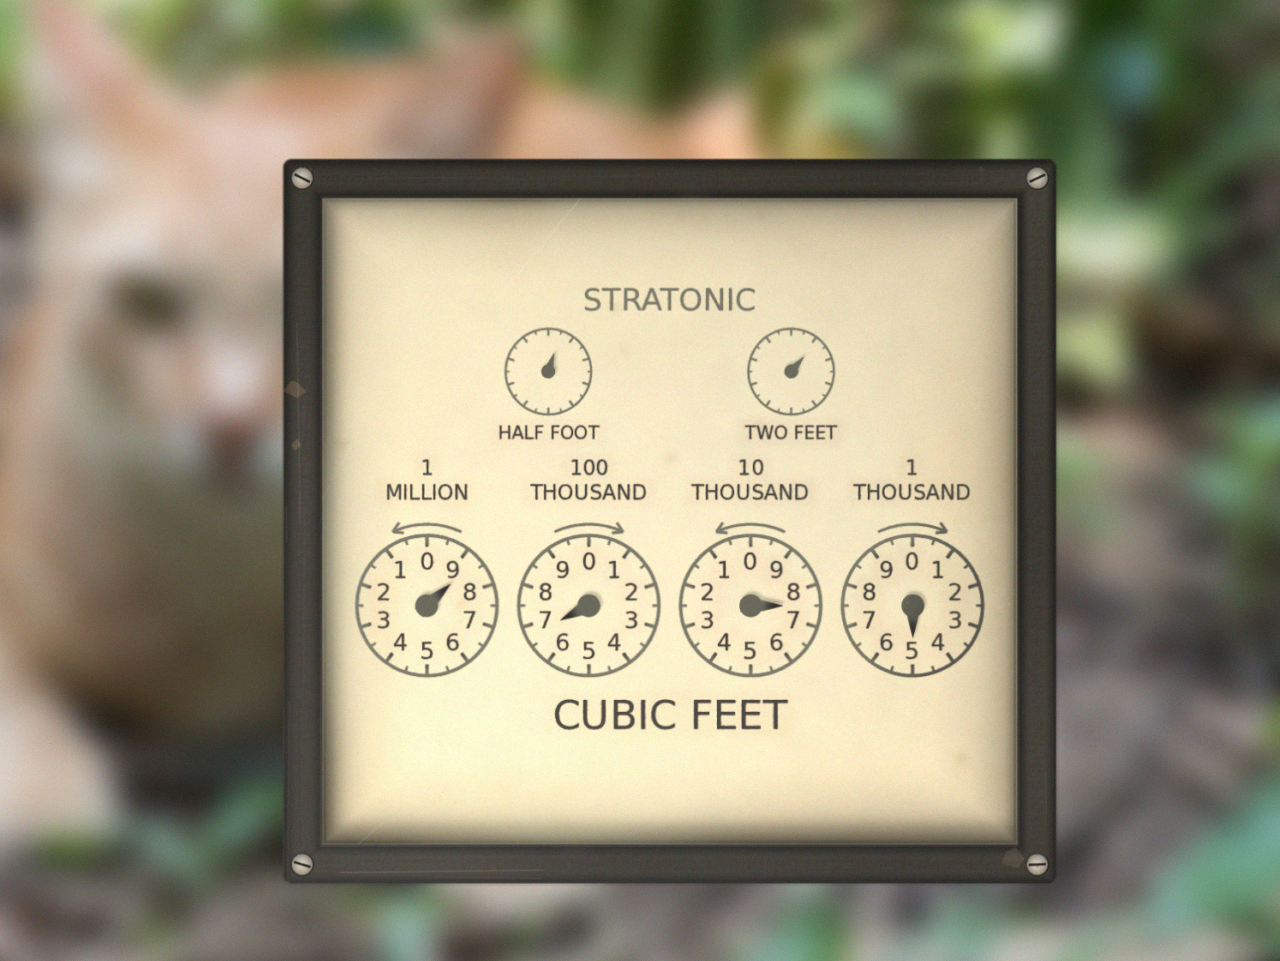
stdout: 867500
